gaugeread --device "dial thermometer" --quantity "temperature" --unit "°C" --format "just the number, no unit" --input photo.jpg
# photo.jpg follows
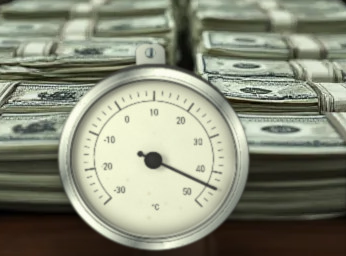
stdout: 44
